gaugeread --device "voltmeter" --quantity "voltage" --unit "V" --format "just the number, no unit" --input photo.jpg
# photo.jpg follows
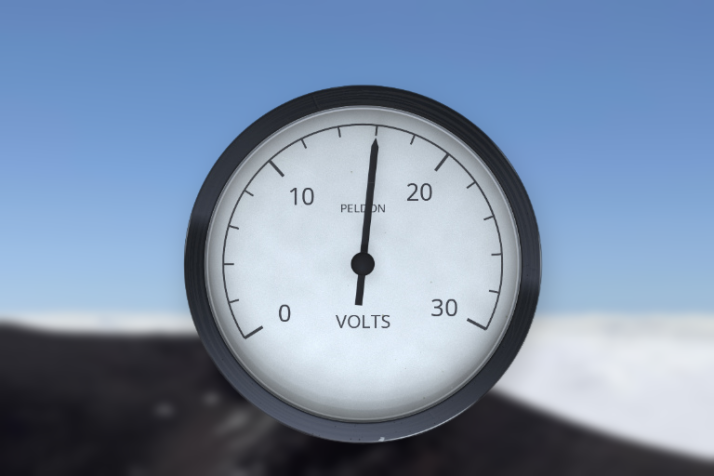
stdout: 16
